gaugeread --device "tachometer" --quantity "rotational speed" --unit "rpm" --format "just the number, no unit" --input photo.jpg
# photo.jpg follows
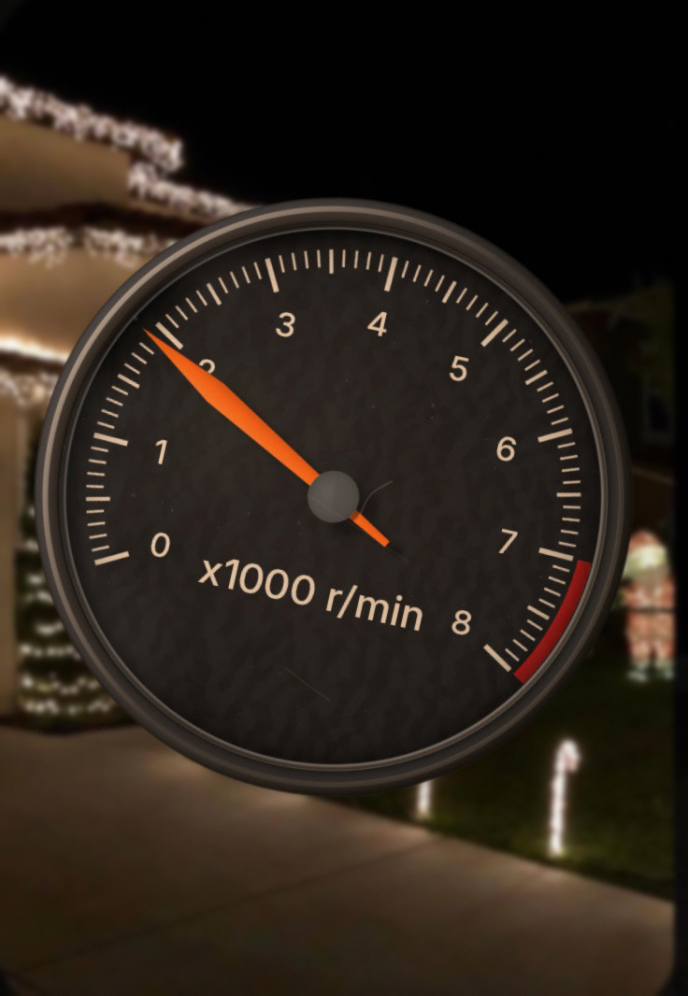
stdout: 1900
